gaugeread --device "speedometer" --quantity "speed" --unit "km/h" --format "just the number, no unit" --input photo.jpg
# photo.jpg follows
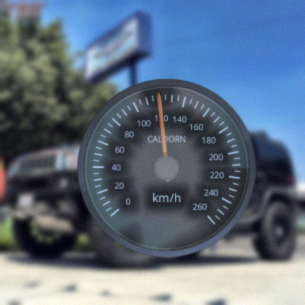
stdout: 120
